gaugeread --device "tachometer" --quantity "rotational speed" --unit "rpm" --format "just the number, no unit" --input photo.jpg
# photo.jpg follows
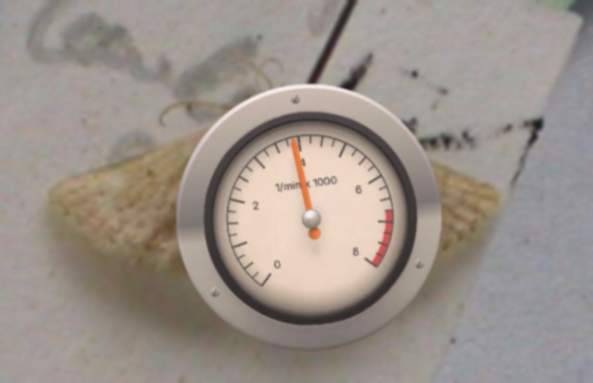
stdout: 3875
